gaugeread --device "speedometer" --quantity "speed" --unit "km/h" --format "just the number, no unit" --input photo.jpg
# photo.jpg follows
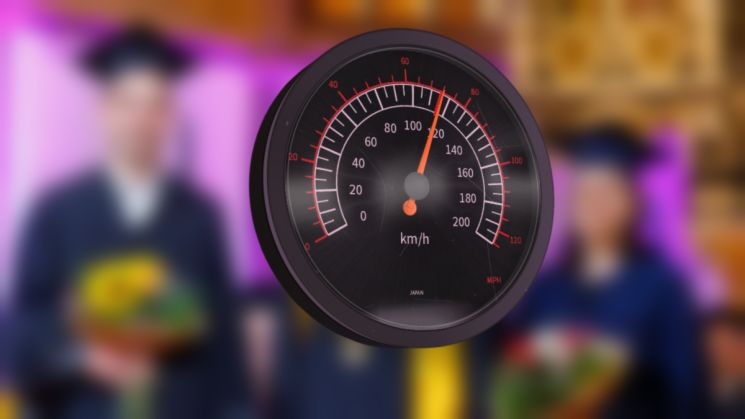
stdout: 115
